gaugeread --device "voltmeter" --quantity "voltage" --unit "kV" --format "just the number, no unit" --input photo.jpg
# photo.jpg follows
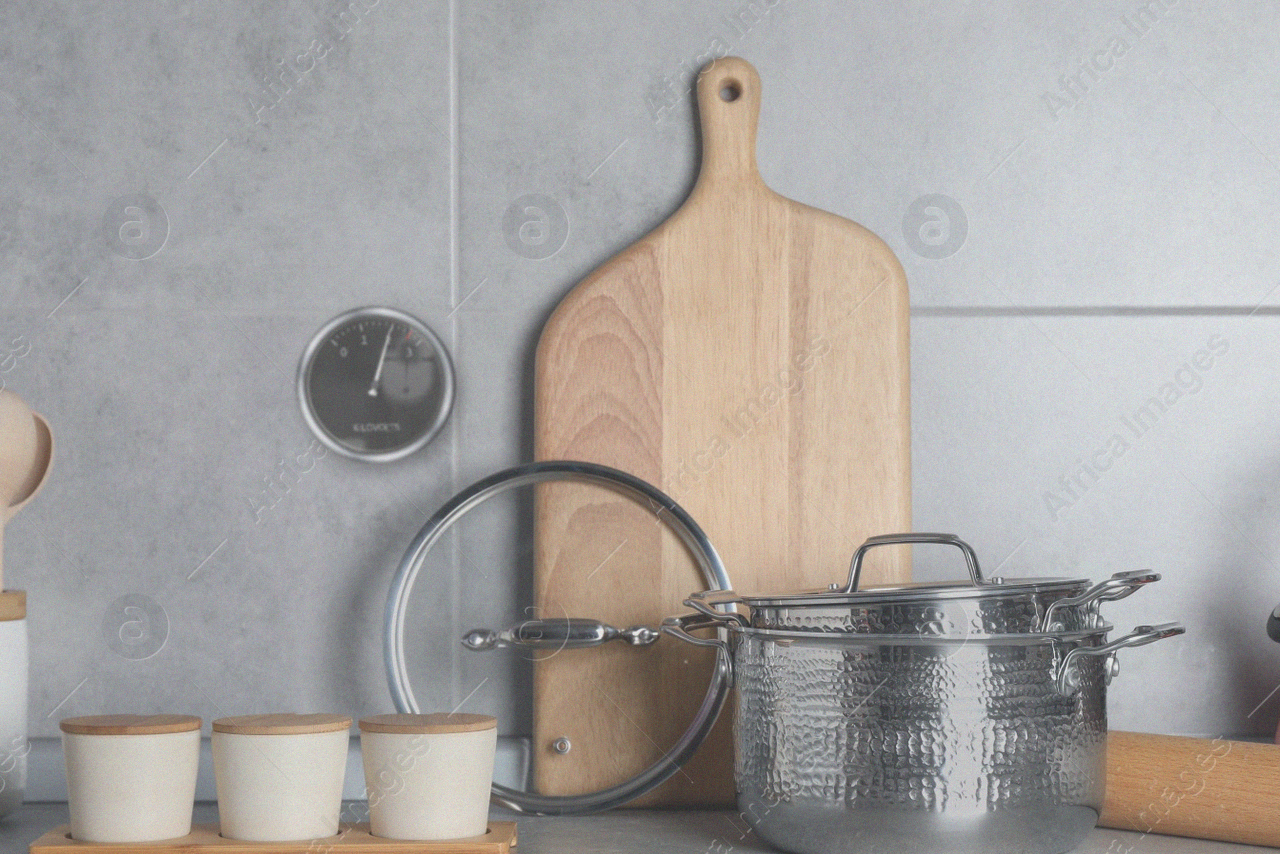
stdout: 2
